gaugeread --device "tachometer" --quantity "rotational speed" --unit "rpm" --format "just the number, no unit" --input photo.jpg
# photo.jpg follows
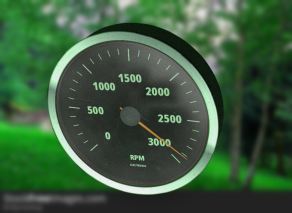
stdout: 2900
